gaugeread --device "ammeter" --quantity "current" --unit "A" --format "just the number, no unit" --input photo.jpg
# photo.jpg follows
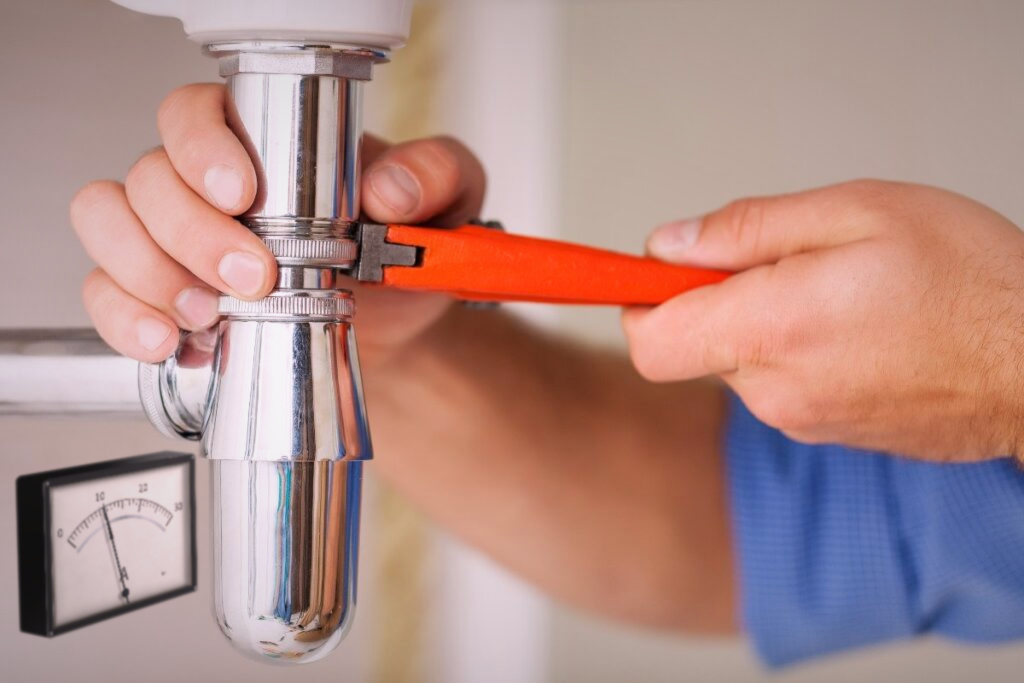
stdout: 10
